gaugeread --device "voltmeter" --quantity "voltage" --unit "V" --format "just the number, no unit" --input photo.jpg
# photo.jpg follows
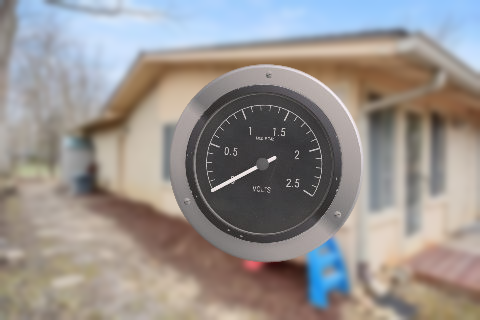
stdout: 0
